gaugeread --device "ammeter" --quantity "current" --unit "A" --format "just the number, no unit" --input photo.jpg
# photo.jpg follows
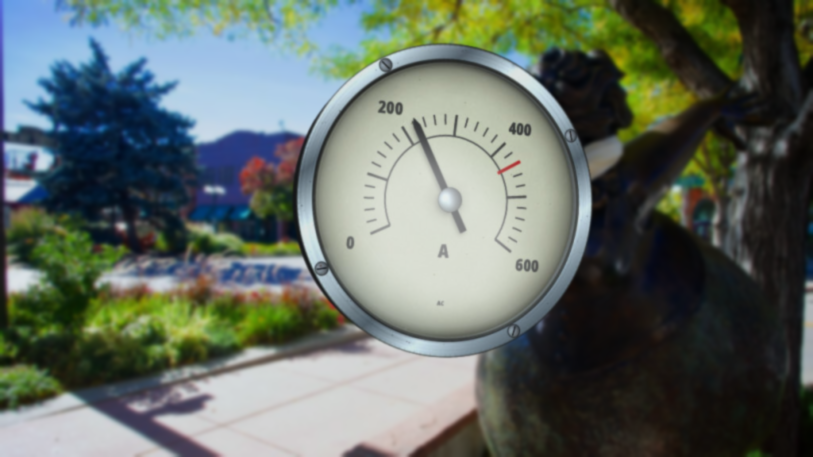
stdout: 220
